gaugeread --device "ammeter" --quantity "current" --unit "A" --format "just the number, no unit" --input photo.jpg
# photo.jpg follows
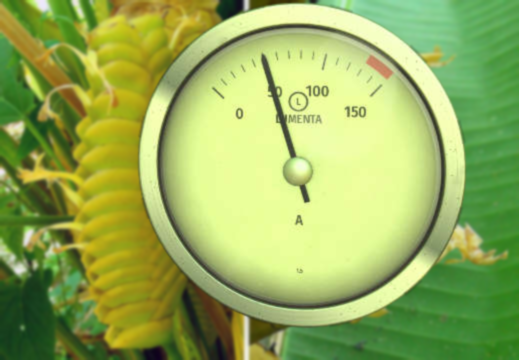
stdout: 50
